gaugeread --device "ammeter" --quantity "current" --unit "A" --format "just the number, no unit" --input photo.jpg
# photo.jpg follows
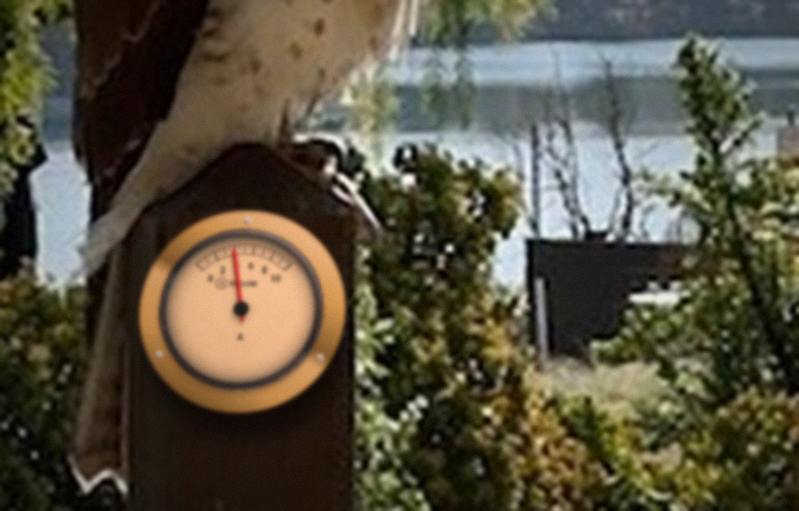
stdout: 4
